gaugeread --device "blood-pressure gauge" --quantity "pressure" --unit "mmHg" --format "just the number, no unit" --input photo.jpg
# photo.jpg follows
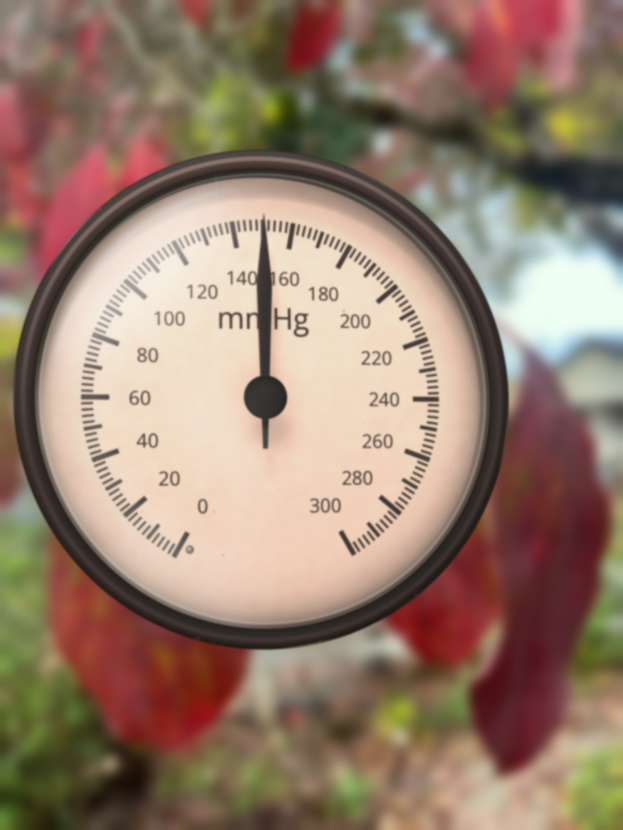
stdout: 150
